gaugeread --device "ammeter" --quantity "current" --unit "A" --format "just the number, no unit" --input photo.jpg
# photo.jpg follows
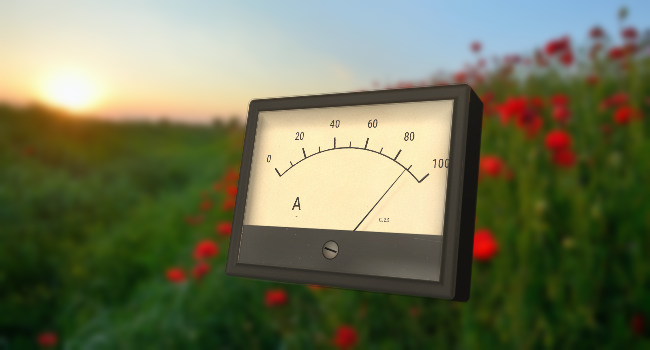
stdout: 90
